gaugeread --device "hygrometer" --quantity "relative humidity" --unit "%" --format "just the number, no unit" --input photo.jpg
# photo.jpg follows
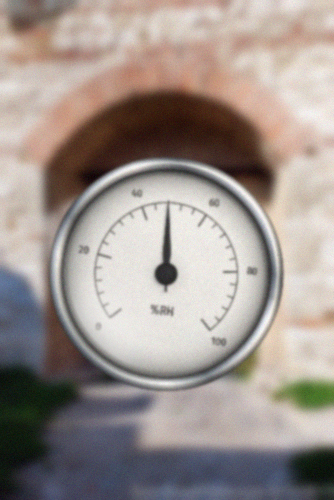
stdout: 48
